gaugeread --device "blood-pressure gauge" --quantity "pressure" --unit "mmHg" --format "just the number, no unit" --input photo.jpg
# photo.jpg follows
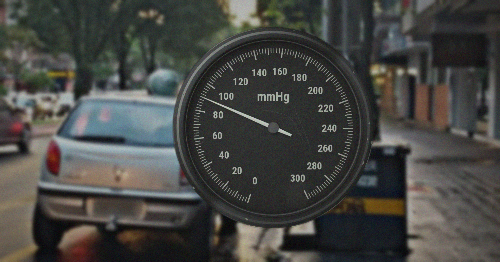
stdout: 90
